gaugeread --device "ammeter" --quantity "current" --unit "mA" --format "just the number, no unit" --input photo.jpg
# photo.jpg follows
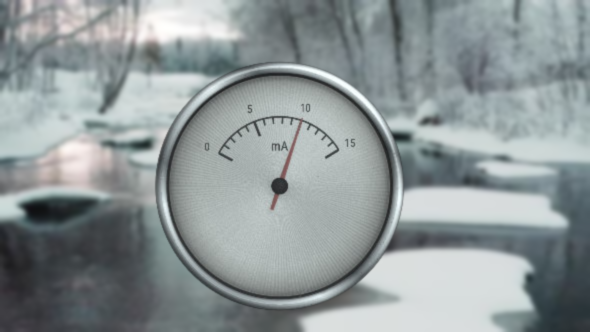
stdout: 10
